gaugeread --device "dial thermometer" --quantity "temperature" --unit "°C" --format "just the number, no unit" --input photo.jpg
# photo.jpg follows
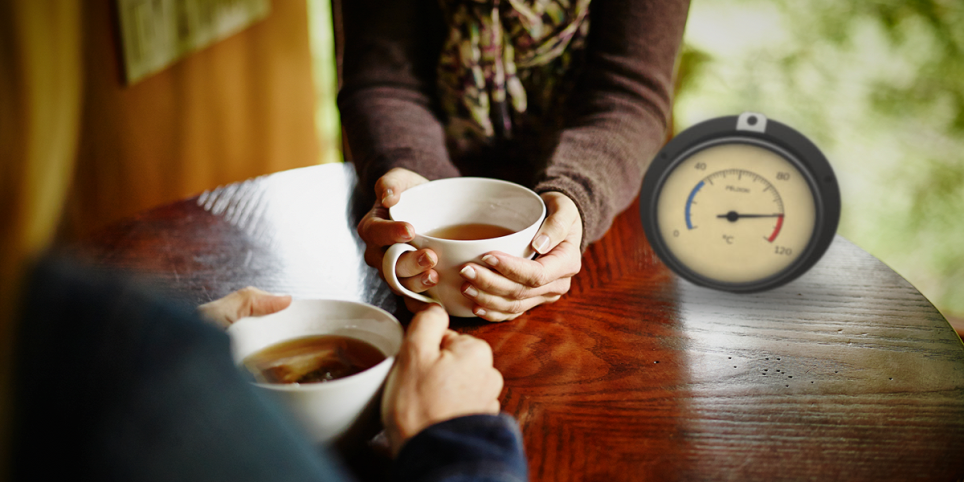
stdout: 100
